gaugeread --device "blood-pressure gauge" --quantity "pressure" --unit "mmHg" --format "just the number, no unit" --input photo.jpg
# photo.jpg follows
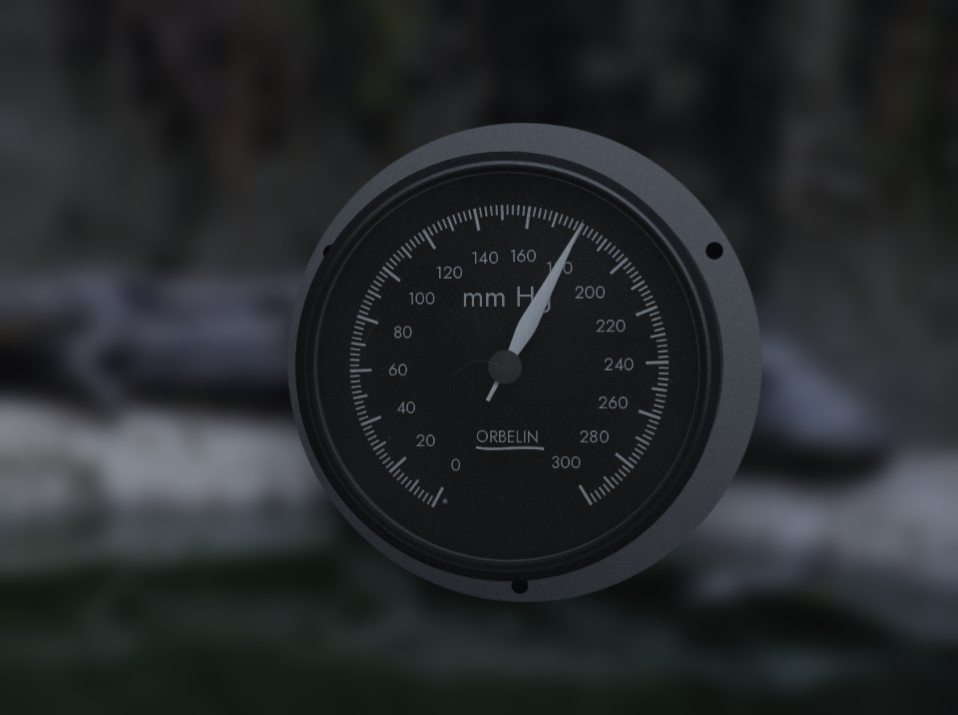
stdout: 180
